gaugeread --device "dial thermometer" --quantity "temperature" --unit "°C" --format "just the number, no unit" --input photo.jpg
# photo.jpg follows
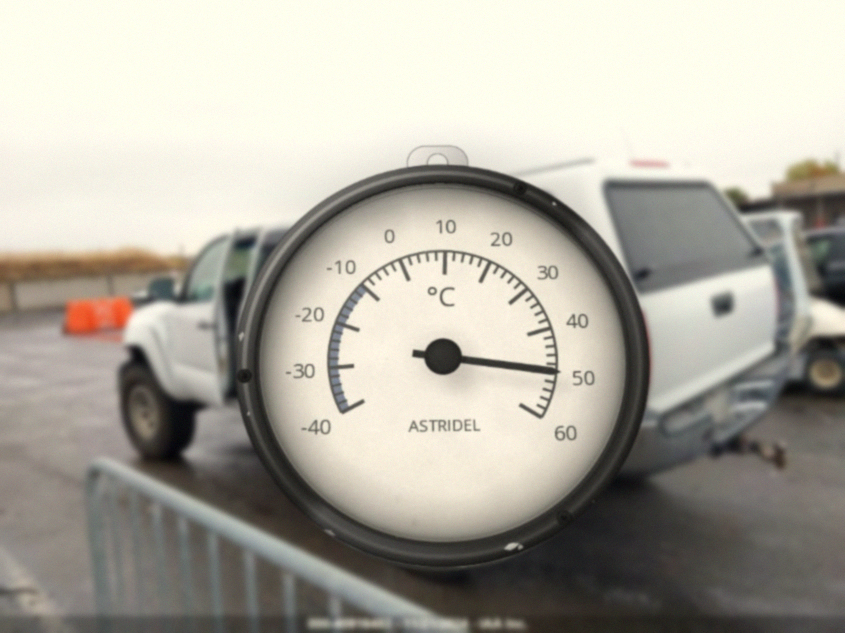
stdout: 50
